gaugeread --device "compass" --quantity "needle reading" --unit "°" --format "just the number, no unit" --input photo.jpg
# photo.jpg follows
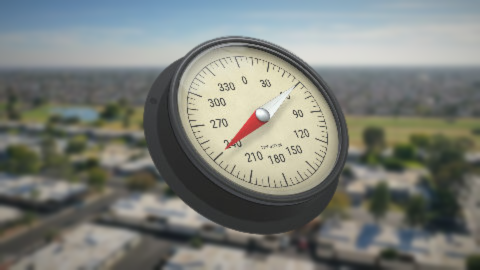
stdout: 240
